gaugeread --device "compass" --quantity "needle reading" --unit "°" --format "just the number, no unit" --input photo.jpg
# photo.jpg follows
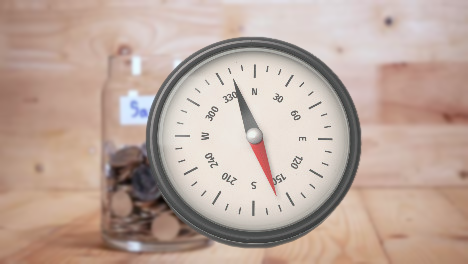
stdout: 160
